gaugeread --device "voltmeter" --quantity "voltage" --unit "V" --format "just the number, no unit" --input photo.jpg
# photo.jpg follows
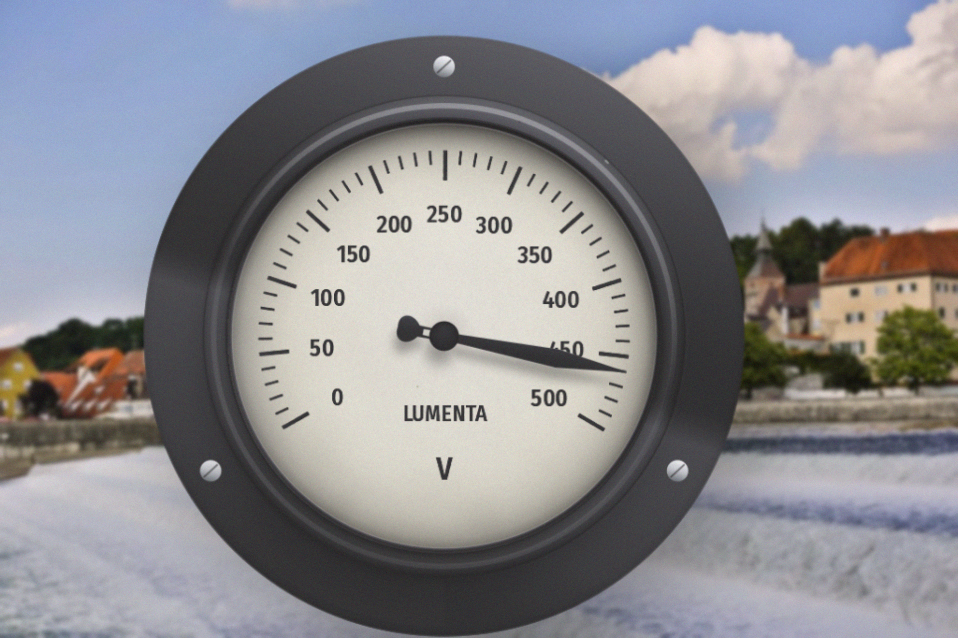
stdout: 460
